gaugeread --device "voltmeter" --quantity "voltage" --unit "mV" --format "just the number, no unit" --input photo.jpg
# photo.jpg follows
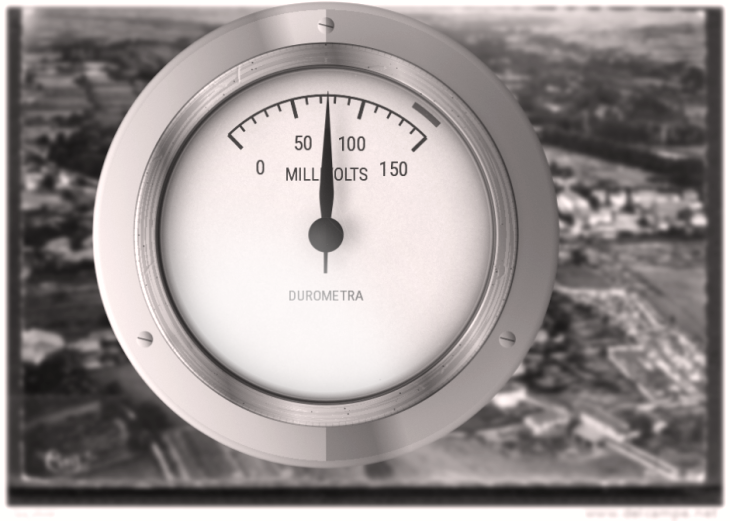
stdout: 75
